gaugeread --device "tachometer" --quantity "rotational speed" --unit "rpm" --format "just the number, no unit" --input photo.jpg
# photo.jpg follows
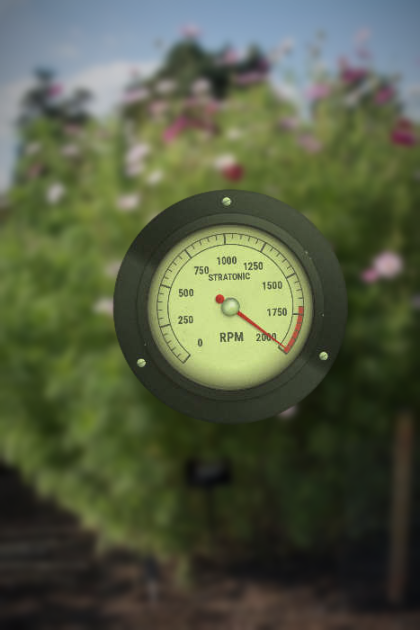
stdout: 1975
